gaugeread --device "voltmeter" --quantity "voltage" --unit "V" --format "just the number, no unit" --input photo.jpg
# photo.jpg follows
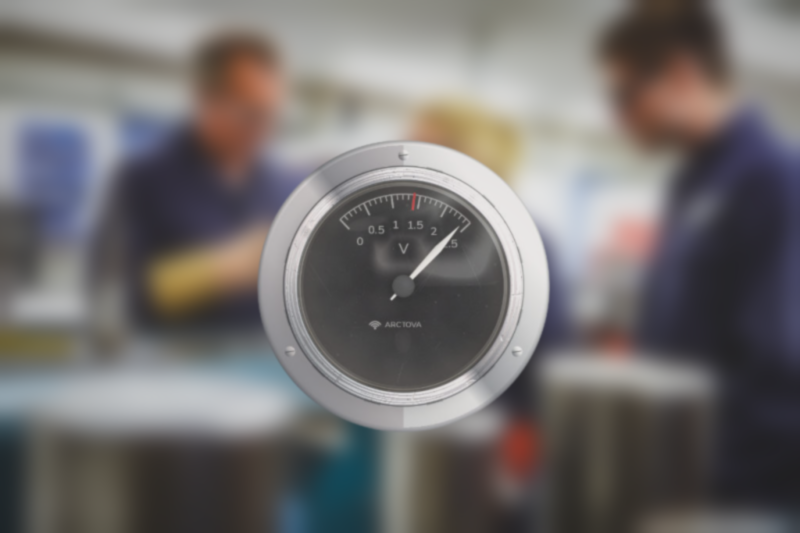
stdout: 2.4
